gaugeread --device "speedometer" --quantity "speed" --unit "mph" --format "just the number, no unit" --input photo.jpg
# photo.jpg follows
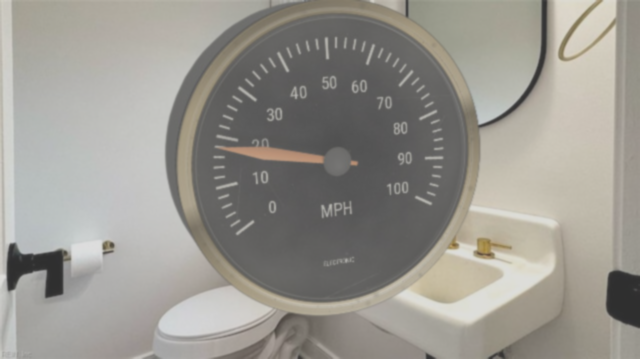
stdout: 18
